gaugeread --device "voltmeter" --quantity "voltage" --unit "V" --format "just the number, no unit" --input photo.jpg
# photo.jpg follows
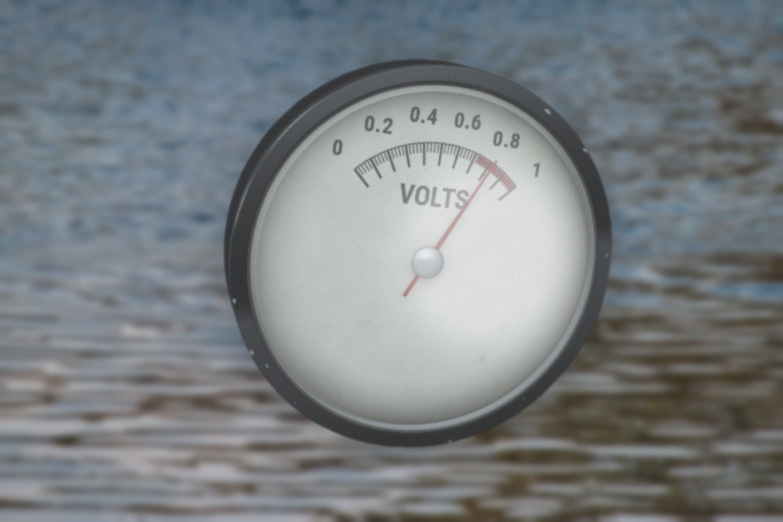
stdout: 0.8
